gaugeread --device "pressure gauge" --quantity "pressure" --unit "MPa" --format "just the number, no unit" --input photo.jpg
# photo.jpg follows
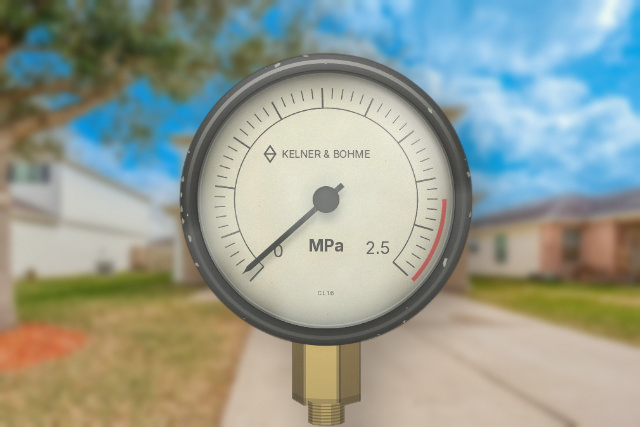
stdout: 0.05
